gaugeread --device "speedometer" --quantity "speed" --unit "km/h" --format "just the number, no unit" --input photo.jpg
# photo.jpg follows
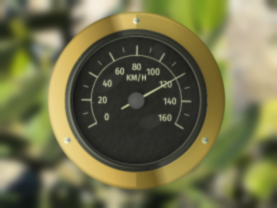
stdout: 120
